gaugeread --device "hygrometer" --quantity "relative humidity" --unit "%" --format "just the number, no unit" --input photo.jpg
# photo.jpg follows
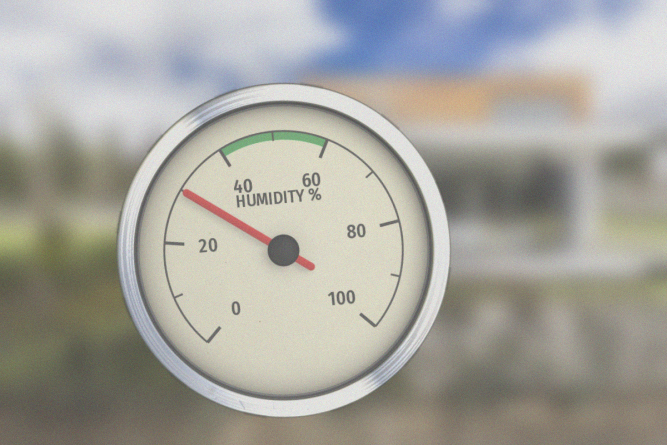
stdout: 30
